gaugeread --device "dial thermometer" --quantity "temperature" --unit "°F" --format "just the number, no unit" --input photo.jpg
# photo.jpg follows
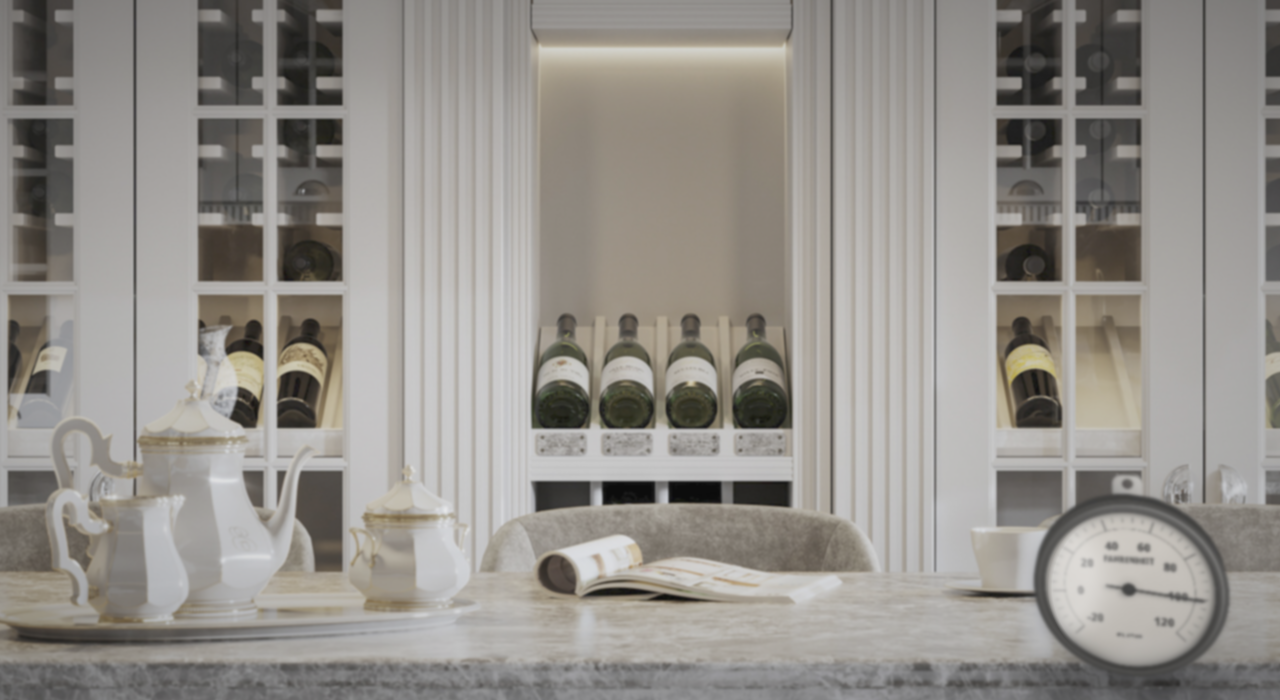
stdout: 100
